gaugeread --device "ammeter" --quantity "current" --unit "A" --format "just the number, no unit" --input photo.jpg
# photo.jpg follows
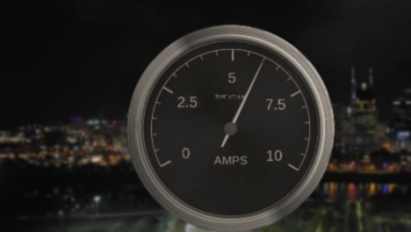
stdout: 6
